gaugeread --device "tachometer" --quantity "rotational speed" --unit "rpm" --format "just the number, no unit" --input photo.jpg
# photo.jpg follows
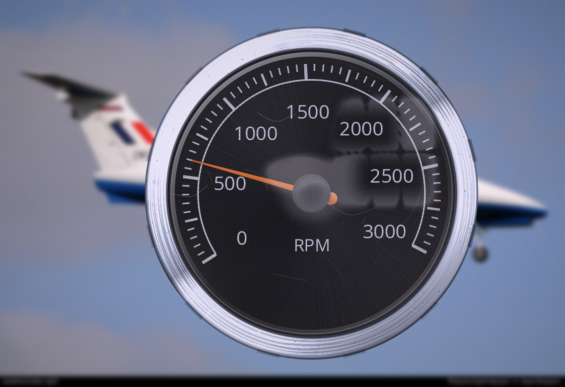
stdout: 600
